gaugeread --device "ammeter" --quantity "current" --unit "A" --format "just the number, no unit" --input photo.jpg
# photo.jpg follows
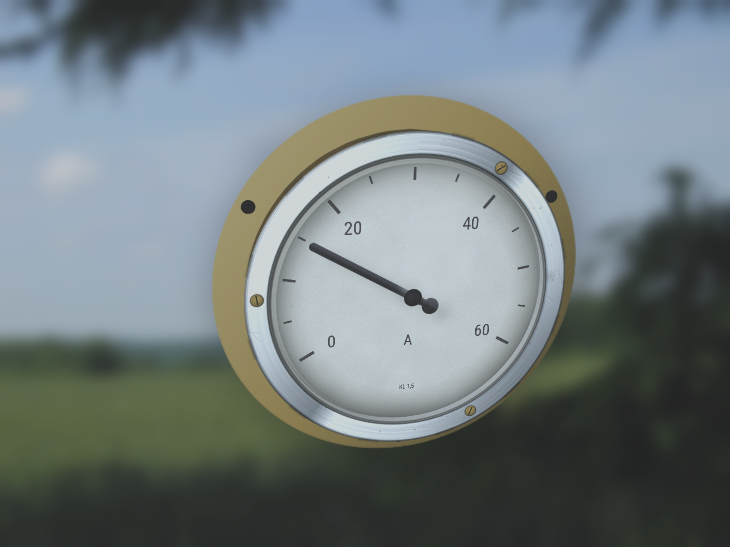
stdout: 15
